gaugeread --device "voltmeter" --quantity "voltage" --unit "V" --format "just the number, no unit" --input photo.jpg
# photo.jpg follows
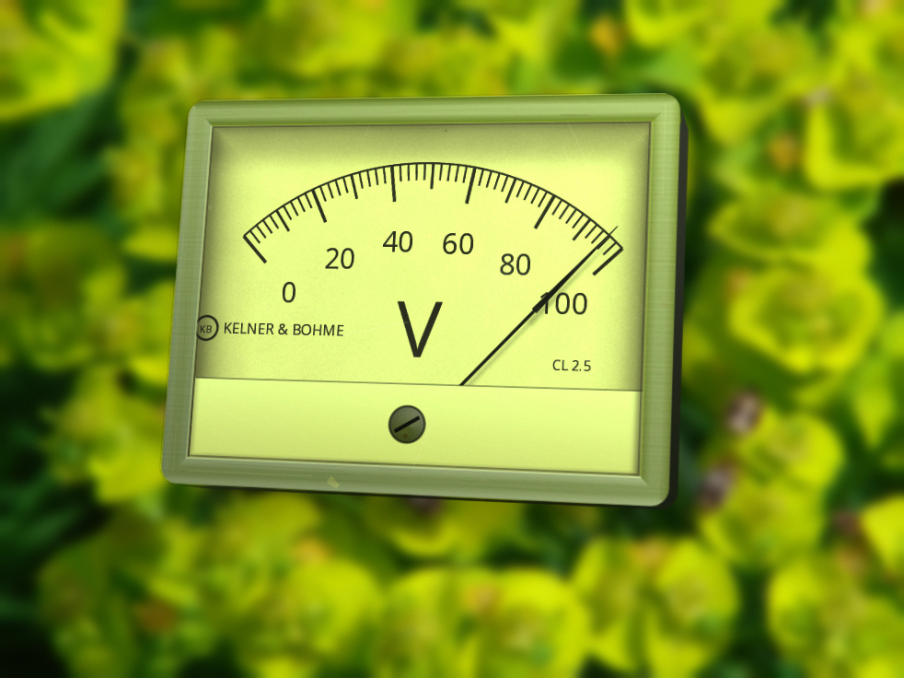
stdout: 96
